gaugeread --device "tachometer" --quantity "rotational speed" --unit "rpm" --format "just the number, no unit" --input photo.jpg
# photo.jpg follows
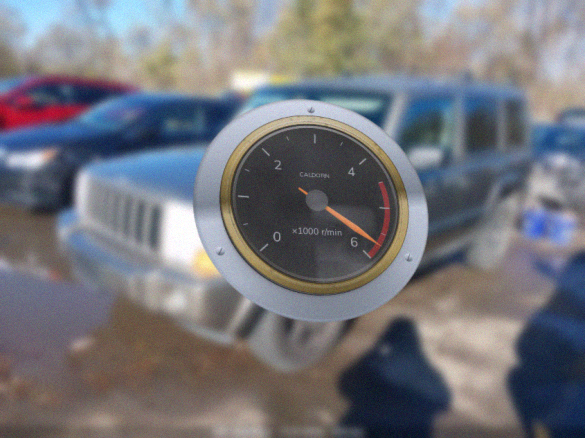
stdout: 5750
